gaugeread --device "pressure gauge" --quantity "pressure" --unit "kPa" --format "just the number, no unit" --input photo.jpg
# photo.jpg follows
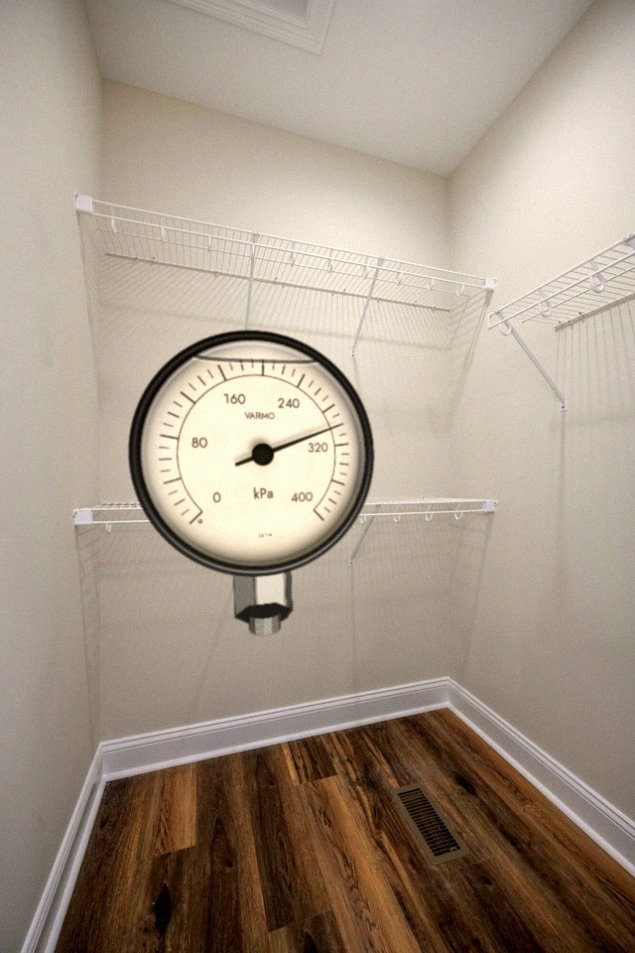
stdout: 300
